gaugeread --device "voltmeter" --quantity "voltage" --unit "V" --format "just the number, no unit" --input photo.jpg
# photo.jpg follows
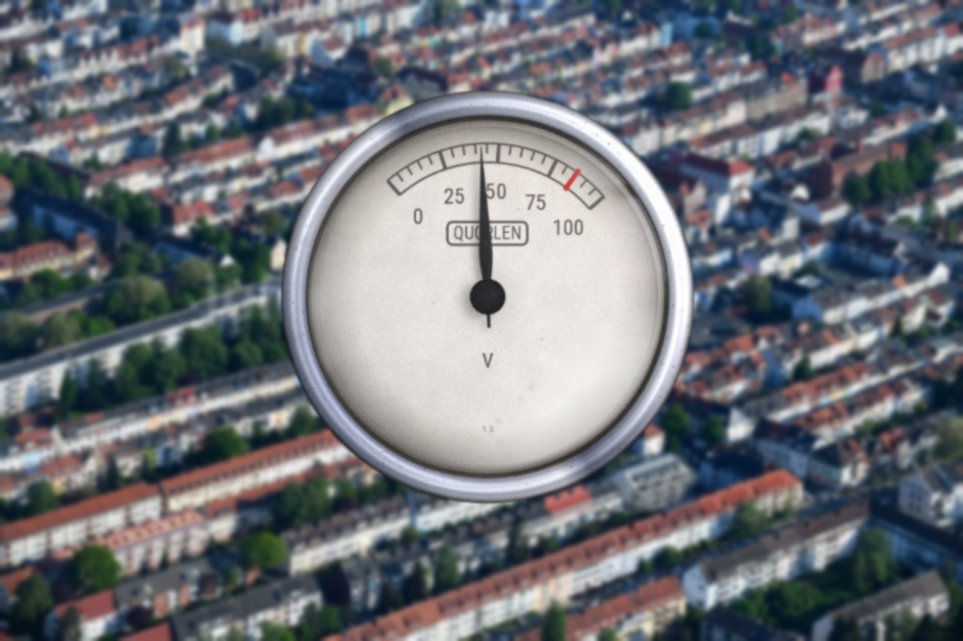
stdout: 42.5
